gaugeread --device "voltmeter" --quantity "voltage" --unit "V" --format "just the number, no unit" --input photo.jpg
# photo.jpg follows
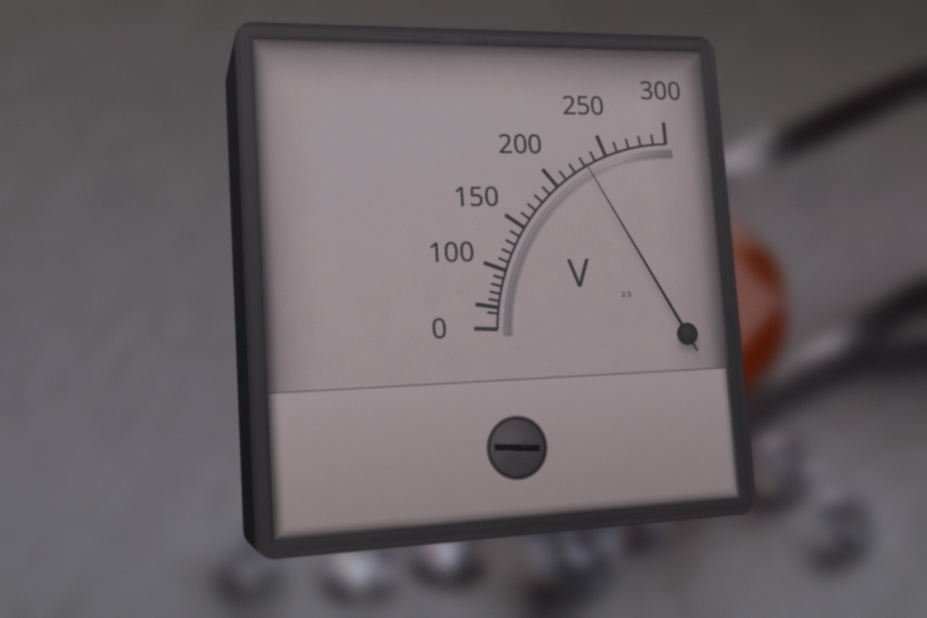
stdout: 230
